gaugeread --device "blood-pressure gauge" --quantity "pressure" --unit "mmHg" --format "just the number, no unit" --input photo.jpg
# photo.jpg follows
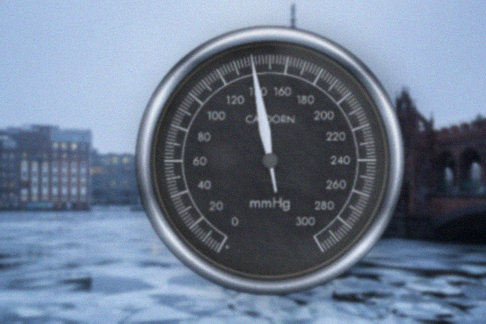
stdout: 140
